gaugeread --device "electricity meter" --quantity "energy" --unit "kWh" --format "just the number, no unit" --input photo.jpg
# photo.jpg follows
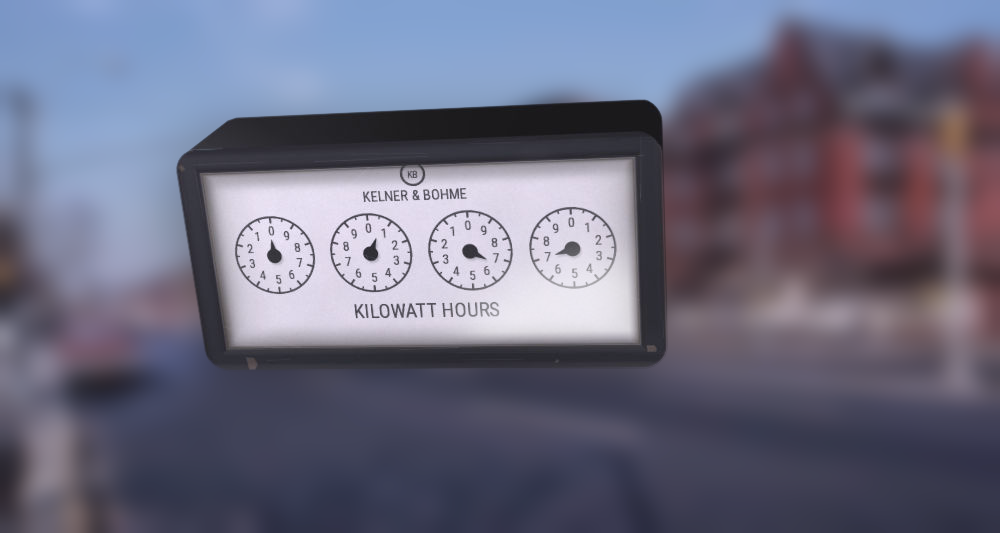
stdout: 67
